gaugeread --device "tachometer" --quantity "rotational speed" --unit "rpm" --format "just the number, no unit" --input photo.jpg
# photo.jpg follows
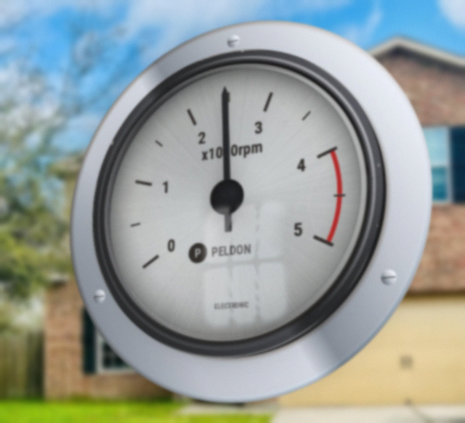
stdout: 2500
